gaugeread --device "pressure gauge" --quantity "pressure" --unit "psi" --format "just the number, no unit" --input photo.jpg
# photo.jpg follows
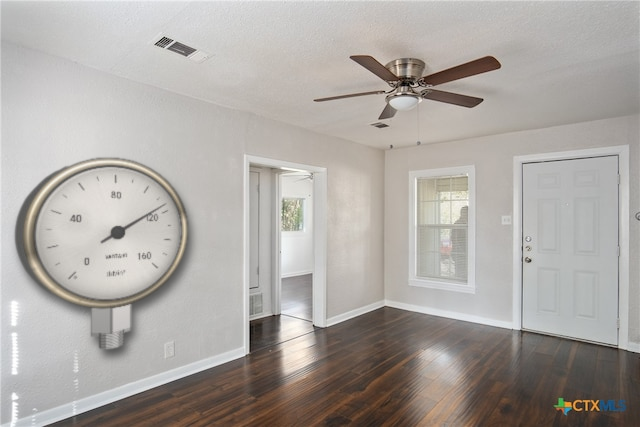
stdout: 115
